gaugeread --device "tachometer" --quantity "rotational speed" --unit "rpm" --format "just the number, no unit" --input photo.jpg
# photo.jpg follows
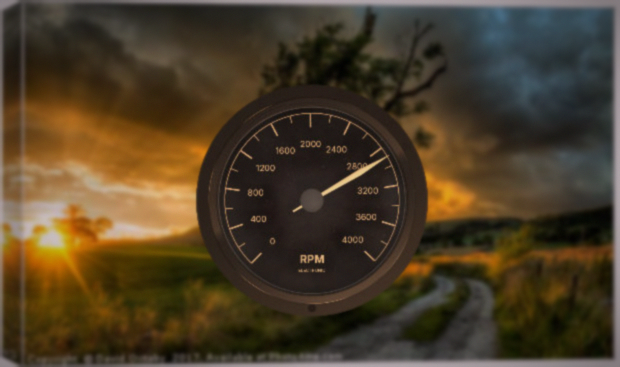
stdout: 2900
